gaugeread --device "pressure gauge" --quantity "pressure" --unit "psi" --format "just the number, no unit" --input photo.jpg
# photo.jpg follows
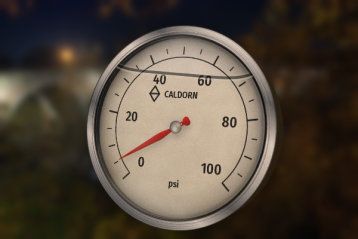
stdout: 5
